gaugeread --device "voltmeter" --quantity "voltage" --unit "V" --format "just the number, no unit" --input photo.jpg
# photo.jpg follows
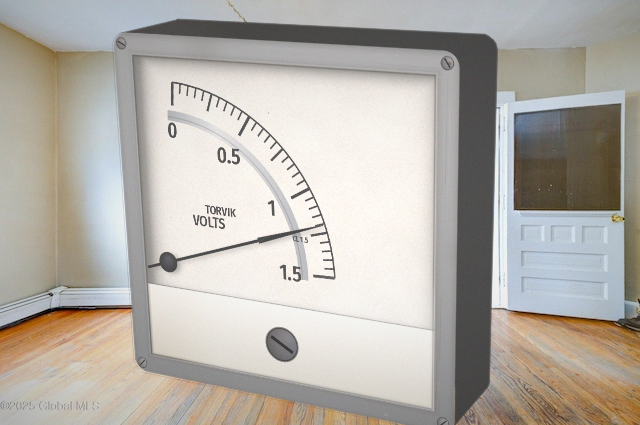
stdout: 1.2
